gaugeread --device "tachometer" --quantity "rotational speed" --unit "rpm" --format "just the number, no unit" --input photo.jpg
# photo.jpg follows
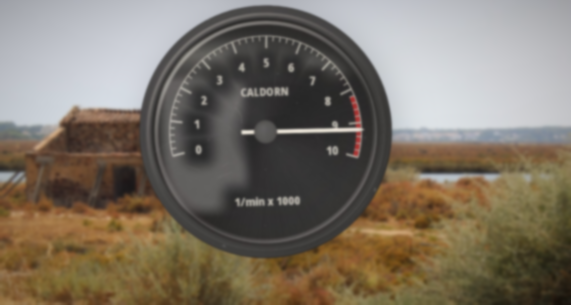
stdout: 9200
